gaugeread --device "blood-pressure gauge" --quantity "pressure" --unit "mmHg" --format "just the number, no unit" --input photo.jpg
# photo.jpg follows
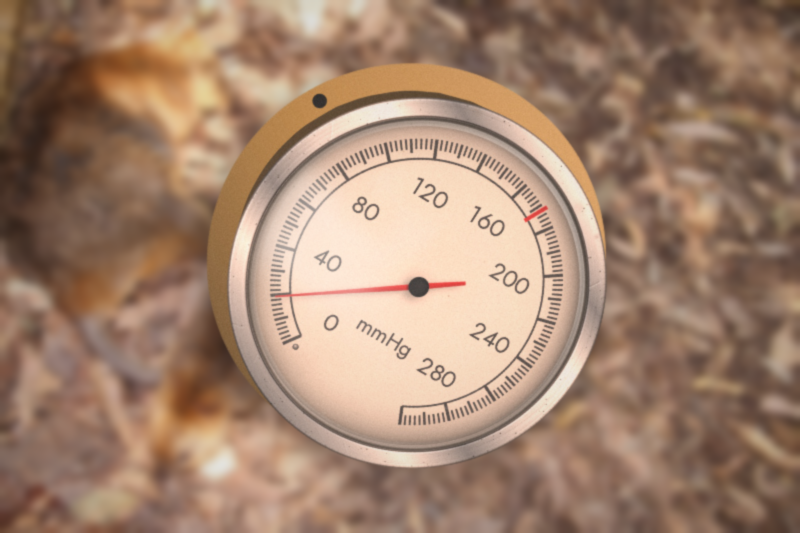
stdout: 20
